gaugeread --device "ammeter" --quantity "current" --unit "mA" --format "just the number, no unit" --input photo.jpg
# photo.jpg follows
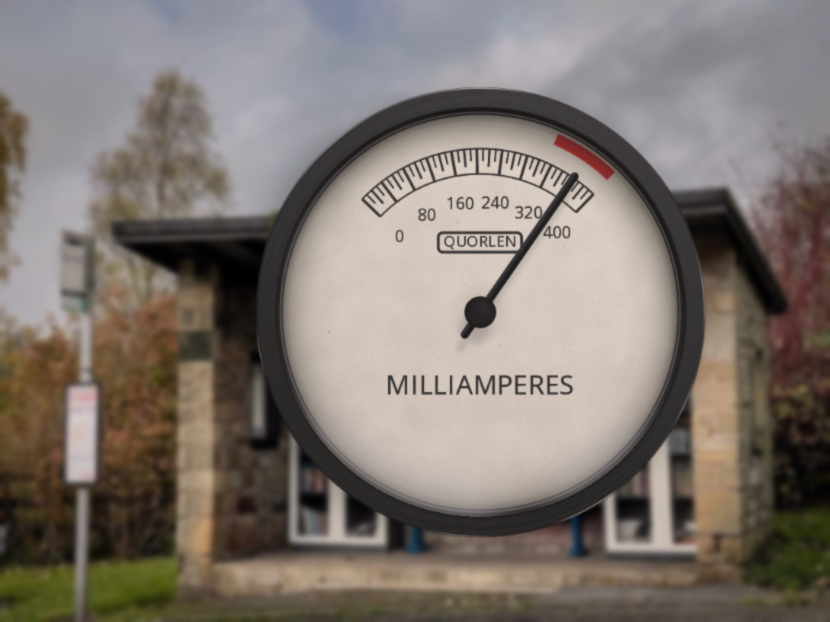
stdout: 360
